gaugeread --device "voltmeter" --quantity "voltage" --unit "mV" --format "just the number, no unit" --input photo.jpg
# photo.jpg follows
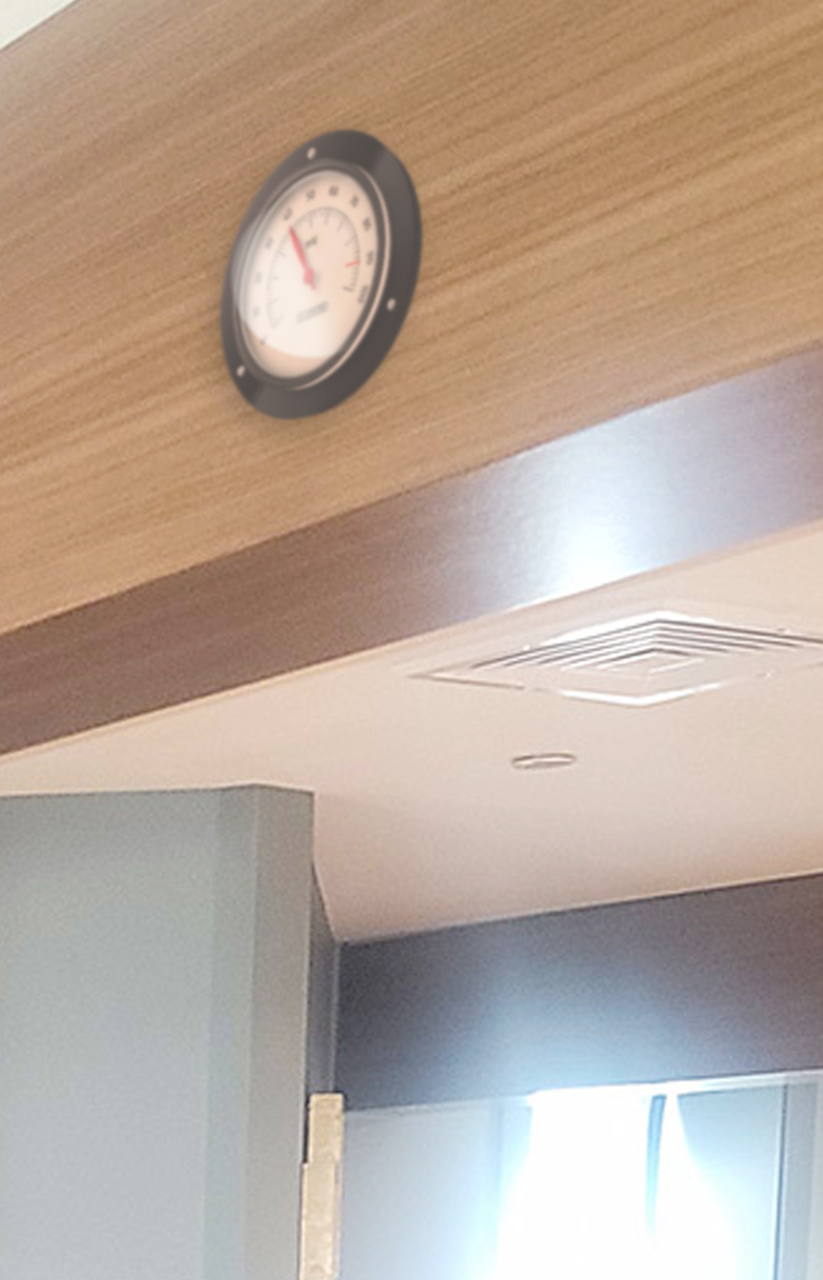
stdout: 40
